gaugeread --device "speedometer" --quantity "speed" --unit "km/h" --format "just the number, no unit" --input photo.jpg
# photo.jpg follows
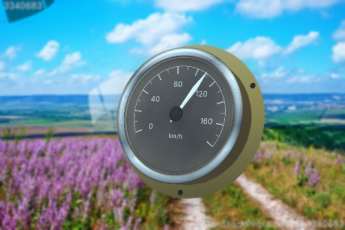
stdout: 110
